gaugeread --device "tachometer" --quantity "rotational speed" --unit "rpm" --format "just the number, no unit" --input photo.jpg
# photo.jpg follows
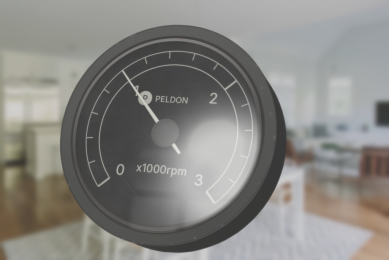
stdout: 1000
